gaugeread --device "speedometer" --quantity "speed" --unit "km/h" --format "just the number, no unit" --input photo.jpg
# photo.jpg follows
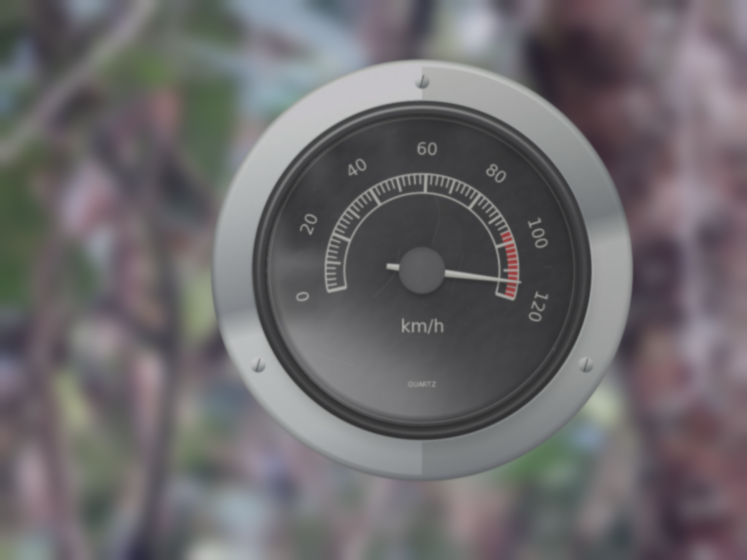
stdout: 114
